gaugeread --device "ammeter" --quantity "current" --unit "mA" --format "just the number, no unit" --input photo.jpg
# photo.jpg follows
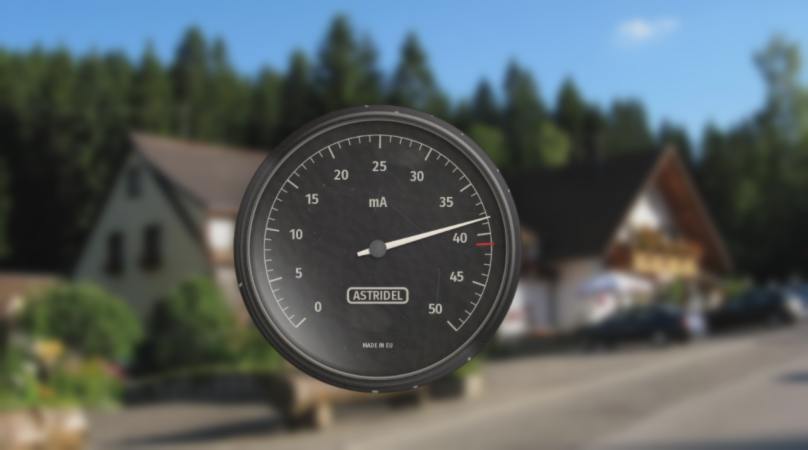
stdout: 38.5
